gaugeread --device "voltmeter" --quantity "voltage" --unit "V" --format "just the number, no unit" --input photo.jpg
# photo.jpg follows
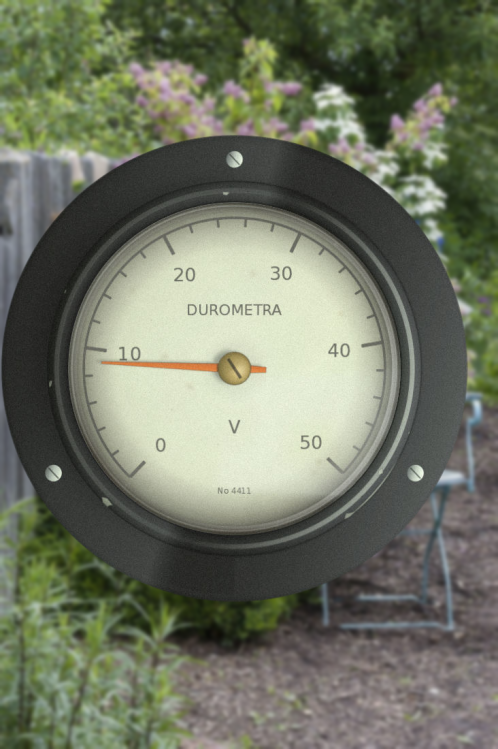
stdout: 9
